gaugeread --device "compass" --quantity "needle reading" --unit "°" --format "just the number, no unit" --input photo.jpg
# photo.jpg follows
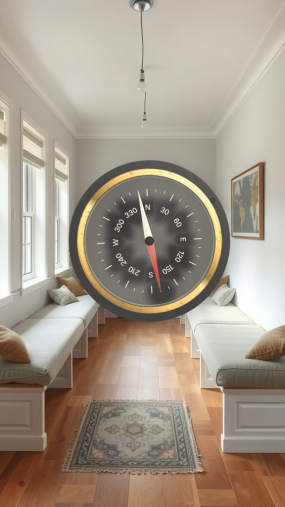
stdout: 170
